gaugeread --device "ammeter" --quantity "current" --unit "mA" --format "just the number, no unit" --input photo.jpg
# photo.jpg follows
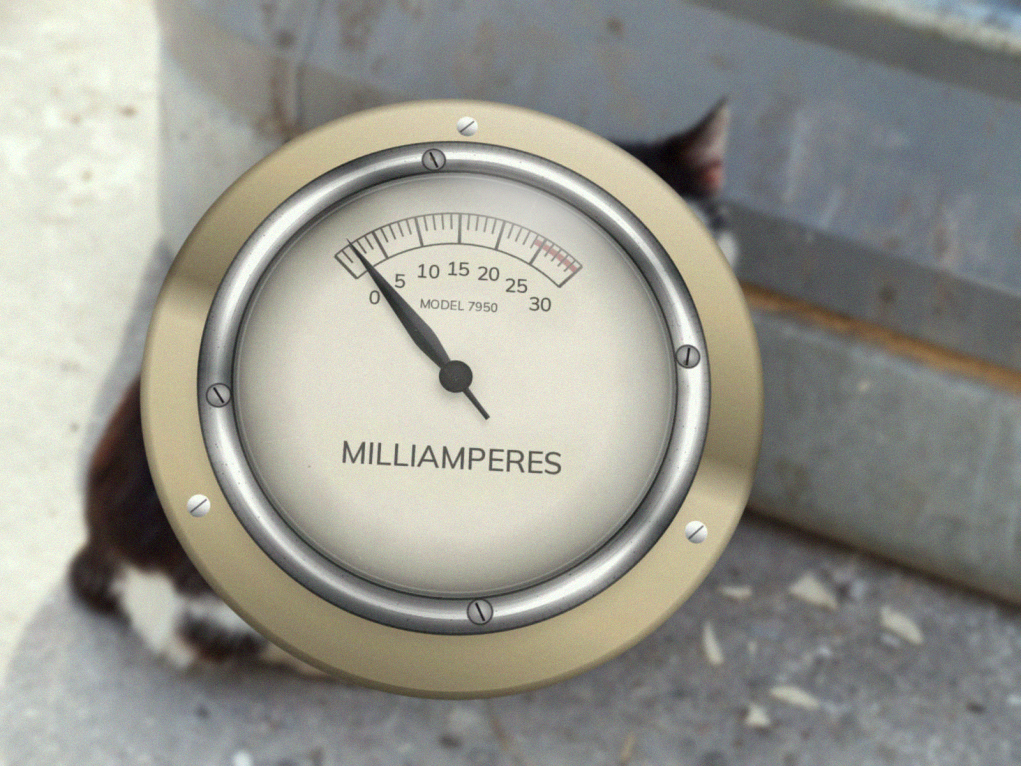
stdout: 2
